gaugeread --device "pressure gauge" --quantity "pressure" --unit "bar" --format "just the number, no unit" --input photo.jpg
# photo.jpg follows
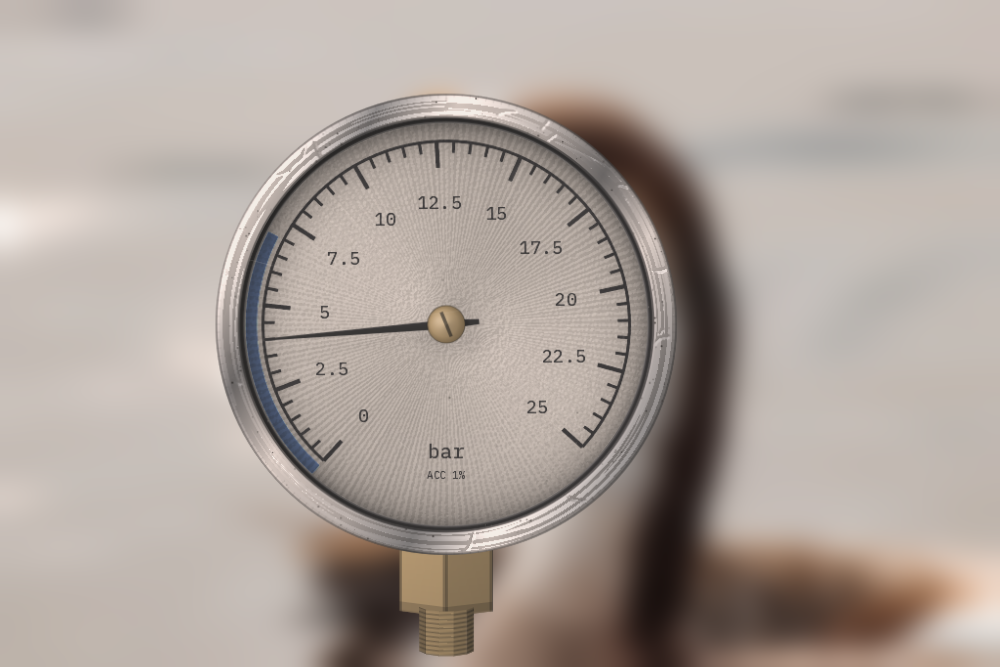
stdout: 4
